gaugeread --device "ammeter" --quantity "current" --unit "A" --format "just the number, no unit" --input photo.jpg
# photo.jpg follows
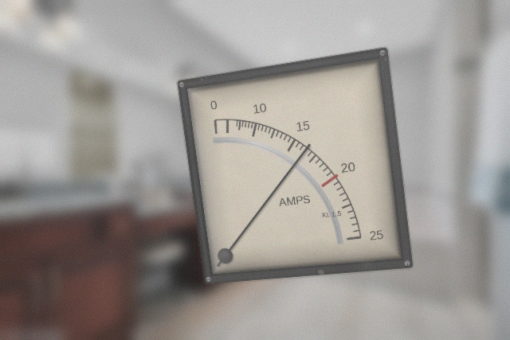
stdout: 16.5
